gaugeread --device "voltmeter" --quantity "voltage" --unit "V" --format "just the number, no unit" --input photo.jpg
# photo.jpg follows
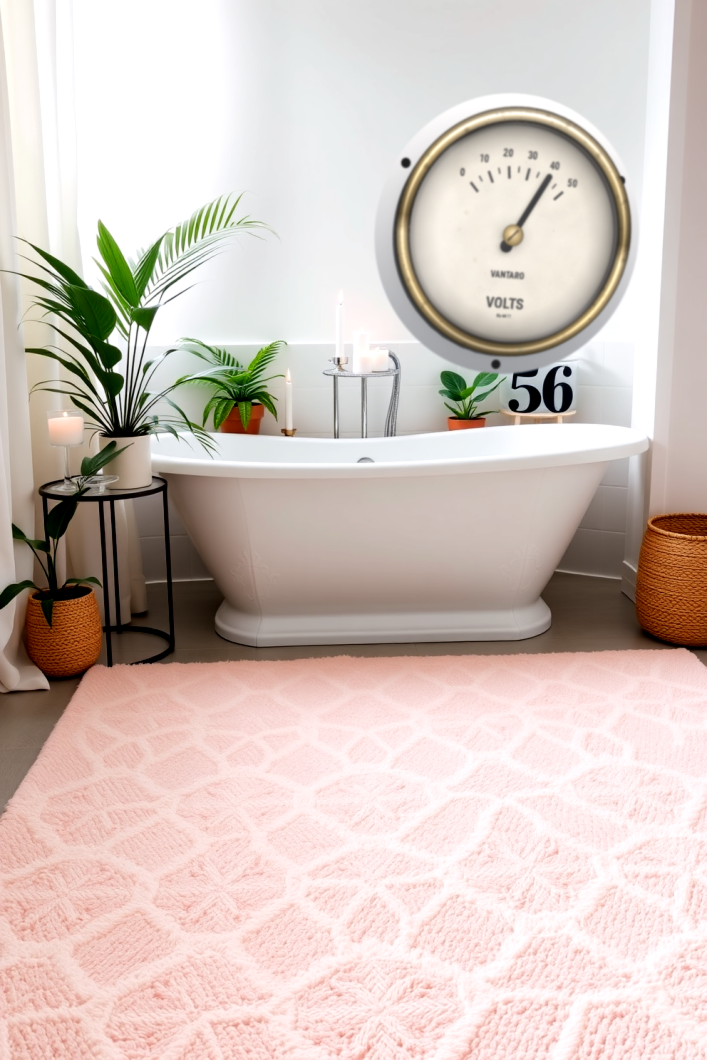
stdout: 40
